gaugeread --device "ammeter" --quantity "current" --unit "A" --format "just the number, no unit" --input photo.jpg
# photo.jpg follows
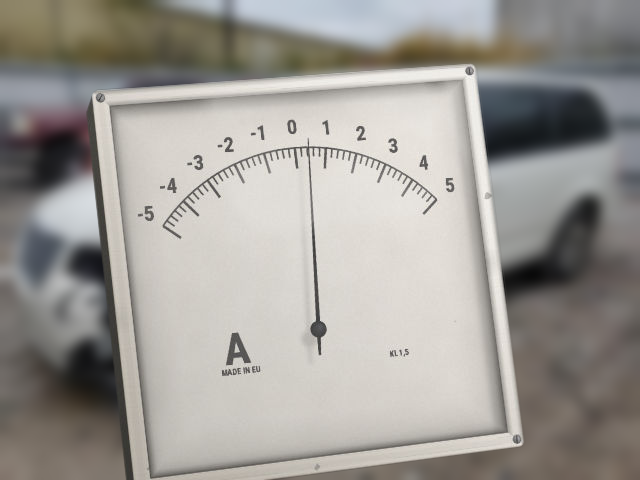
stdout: 0.4
